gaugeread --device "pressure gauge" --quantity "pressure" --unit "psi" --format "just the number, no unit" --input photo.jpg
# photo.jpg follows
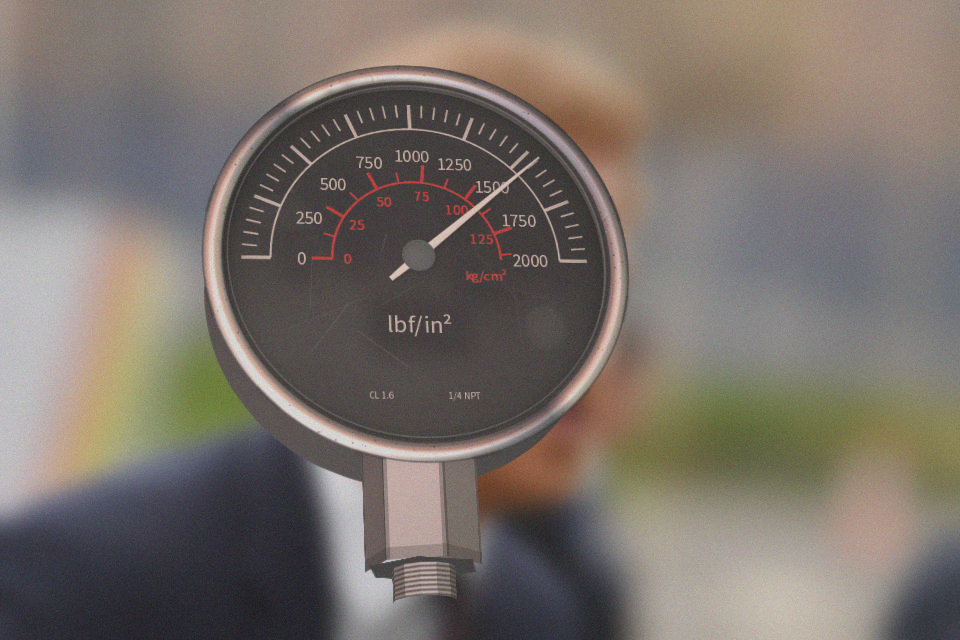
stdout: 1550
